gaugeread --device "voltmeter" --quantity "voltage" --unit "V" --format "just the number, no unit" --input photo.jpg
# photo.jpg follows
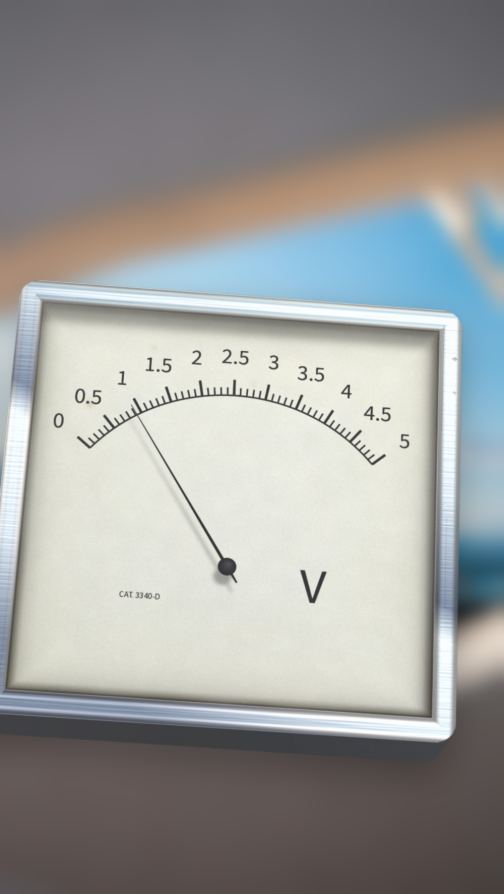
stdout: 0.9
